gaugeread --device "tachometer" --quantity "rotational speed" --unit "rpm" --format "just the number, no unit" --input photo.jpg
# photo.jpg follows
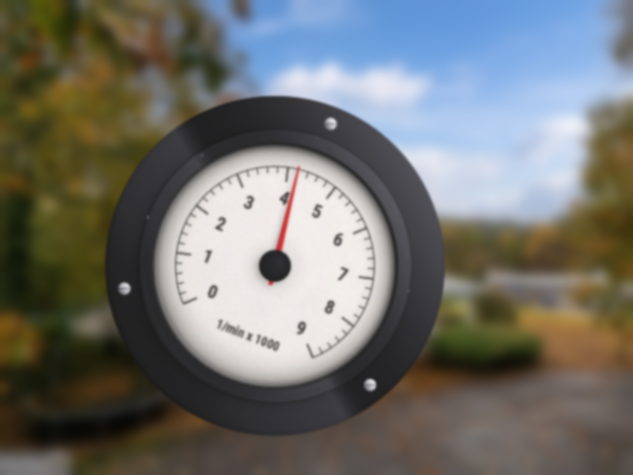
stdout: 4200
